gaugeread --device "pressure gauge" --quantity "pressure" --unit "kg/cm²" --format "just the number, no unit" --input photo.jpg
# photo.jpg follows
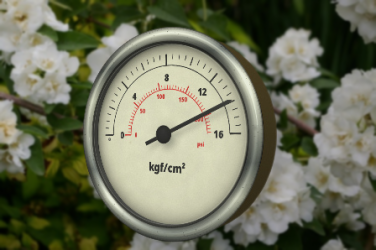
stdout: 14
